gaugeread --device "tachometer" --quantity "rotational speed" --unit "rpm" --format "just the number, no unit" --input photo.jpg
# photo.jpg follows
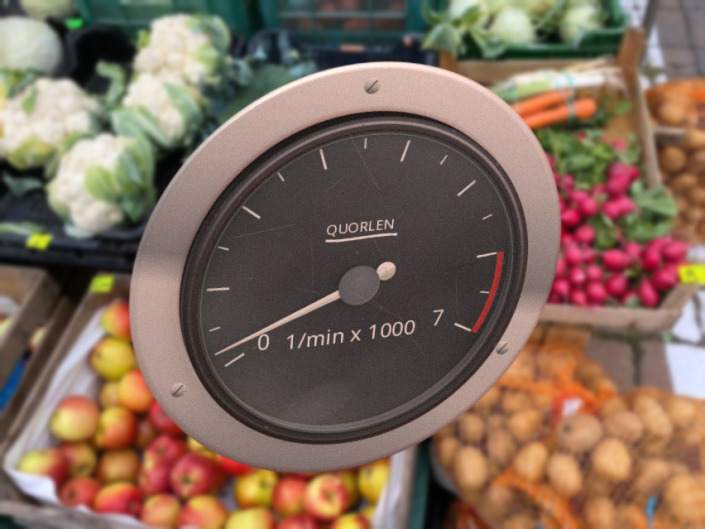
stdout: 250
